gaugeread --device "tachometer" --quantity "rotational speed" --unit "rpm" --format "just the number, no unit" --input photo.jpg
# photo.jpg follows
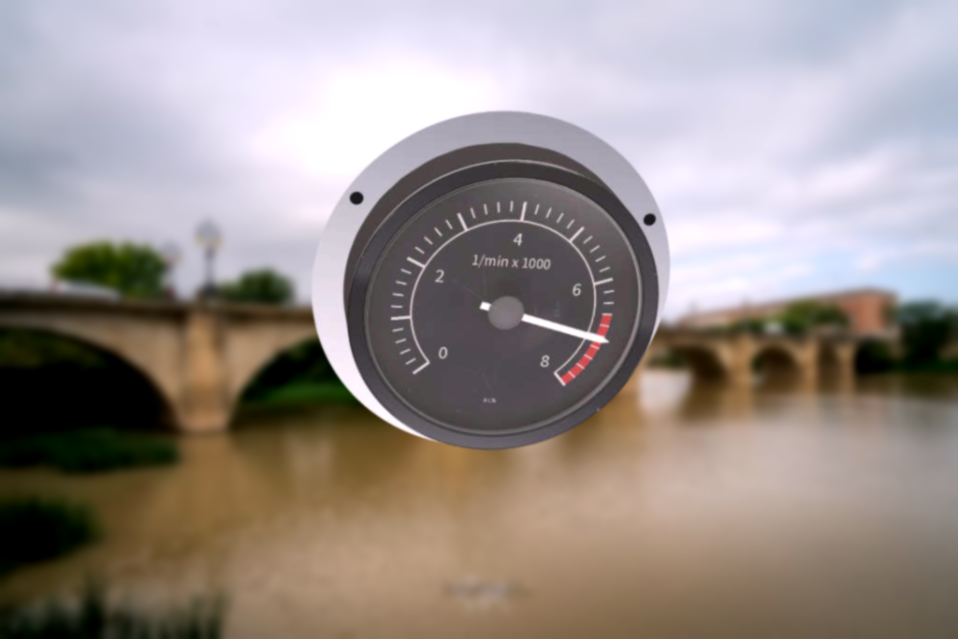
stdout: 7000
